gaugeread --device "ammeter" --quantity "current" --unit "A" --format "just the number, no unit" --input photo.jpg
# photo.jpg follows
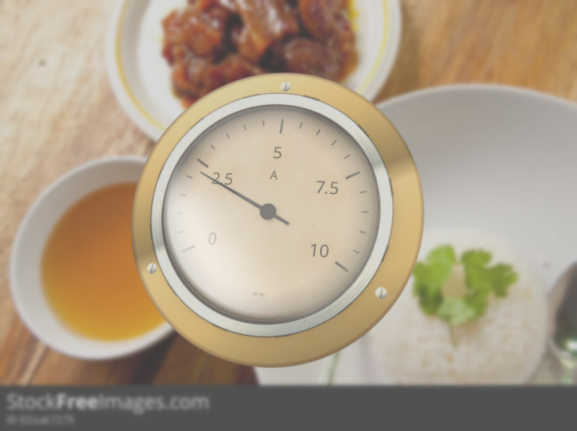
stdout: 2.25
